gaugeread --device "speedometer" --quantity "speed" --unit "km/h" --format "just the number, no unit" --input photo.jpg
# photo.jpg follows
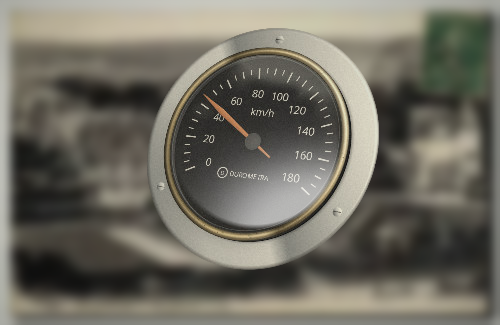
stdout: 45
